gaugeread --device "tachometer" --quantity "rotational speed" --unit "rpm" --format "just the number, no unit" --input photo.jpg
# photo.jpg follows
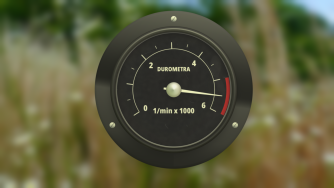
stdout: 5500
